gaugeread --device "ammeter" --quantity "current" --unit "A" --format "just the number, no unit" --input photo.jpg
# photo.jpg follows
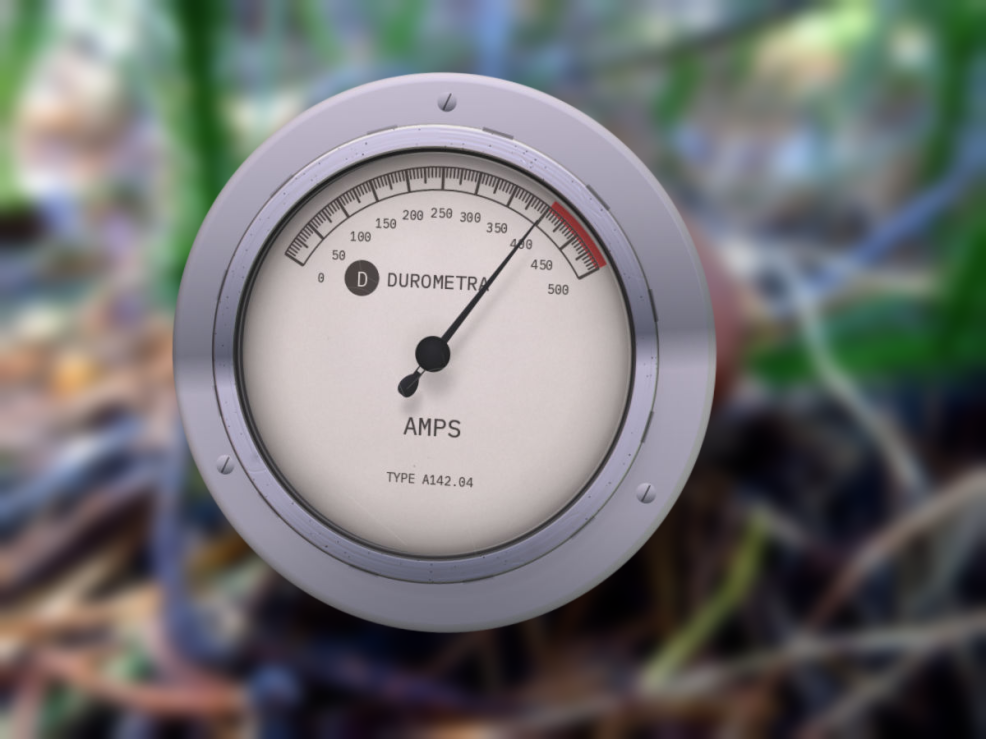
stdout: 400
